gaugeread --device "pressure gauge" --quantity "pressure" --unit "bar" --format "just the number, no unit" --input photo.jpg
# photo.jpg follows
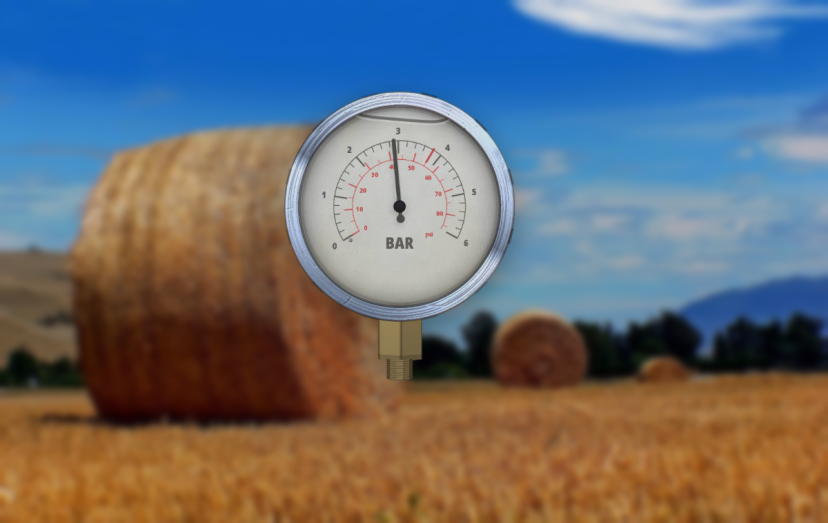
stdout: 2.9
